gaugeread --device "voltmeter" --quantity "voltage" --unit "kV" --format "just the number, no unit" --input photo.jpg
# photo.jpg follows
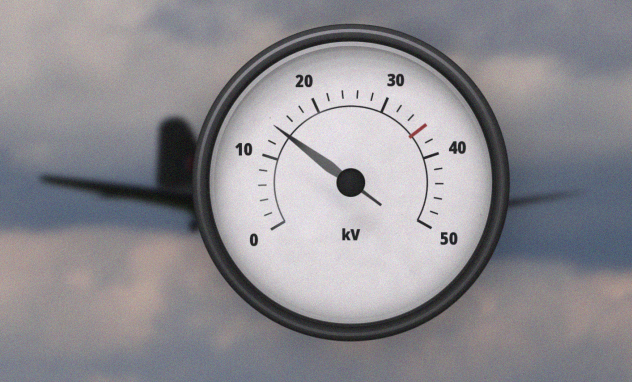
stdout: 14
